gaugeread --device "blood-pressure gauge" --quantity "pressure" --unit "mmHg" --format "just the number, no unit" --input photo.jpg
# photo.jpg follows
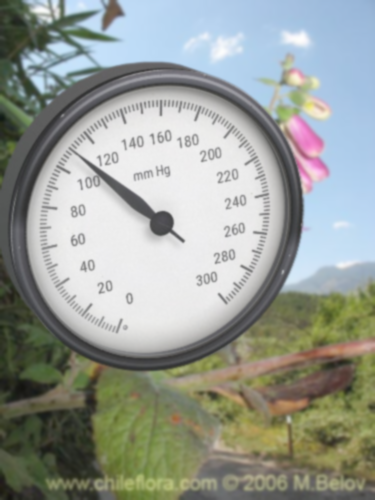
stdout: 110
